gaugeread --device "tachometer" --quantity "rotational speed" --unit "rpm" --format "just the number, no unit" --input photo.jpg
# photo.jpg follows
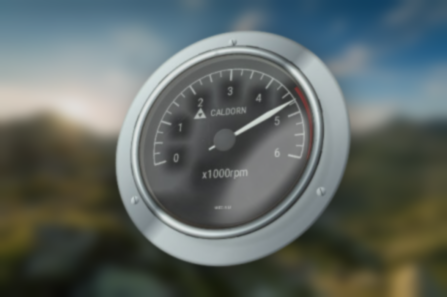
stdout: 4750
